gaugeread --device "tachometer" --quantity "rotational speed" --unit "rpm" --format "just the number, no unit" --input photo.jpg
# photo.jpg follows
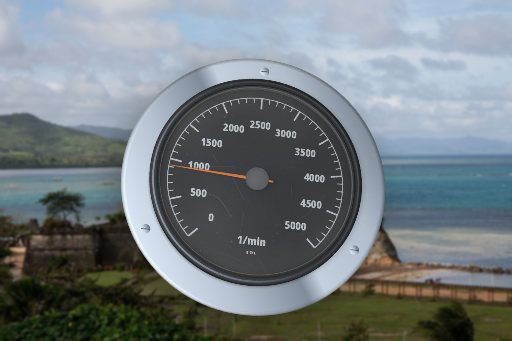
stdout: 900
